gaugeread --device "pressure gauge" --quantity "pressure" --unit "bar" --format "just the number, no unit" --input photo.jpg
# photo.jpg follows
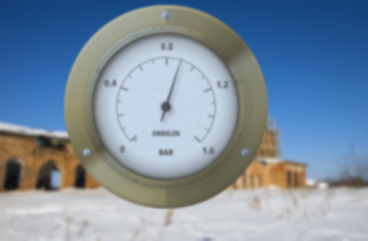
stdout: 0.9
